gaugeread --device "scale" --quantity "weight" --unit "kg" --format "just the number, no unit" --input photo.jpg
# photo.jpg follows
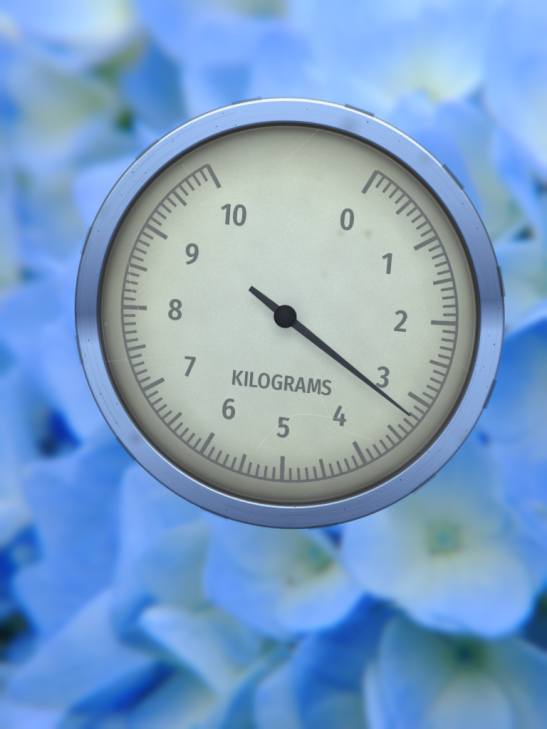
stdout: 3.2
